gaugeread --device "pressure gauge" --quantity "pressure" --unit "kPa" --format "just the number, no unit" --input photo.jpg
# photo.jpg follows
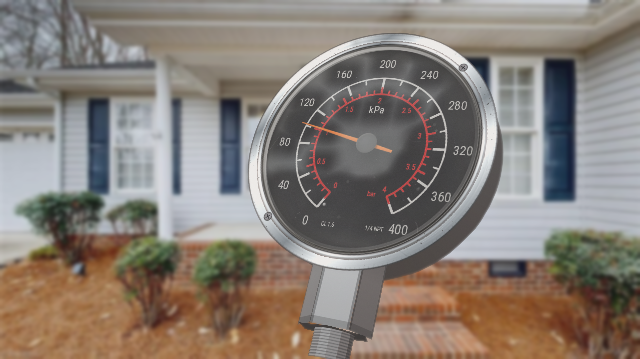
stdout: 100
